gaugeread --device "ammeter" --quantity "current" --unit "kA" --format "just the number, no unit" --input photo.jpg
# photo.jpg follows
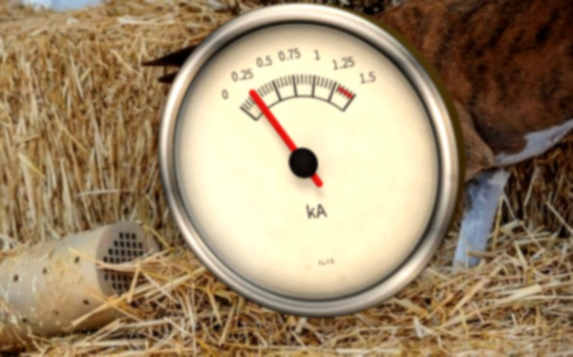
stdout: 0.25
